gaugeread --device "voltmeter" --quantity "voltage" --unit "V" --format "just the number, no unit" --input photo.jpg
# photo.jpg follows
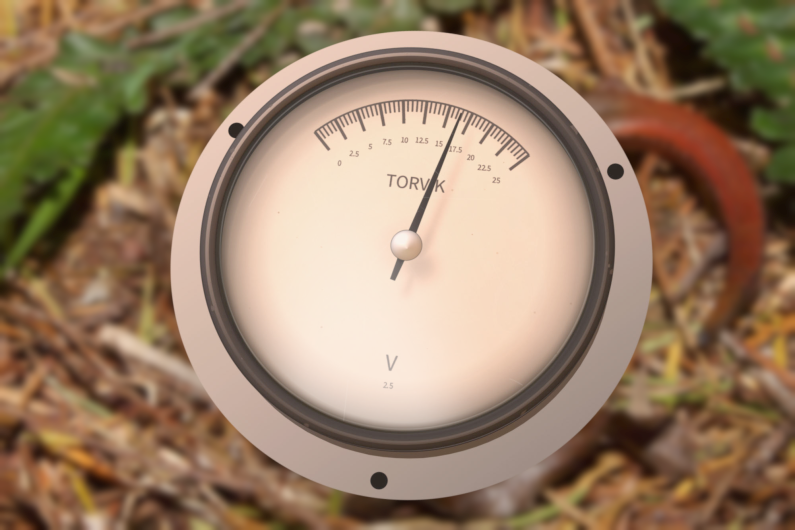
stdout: 16.5
